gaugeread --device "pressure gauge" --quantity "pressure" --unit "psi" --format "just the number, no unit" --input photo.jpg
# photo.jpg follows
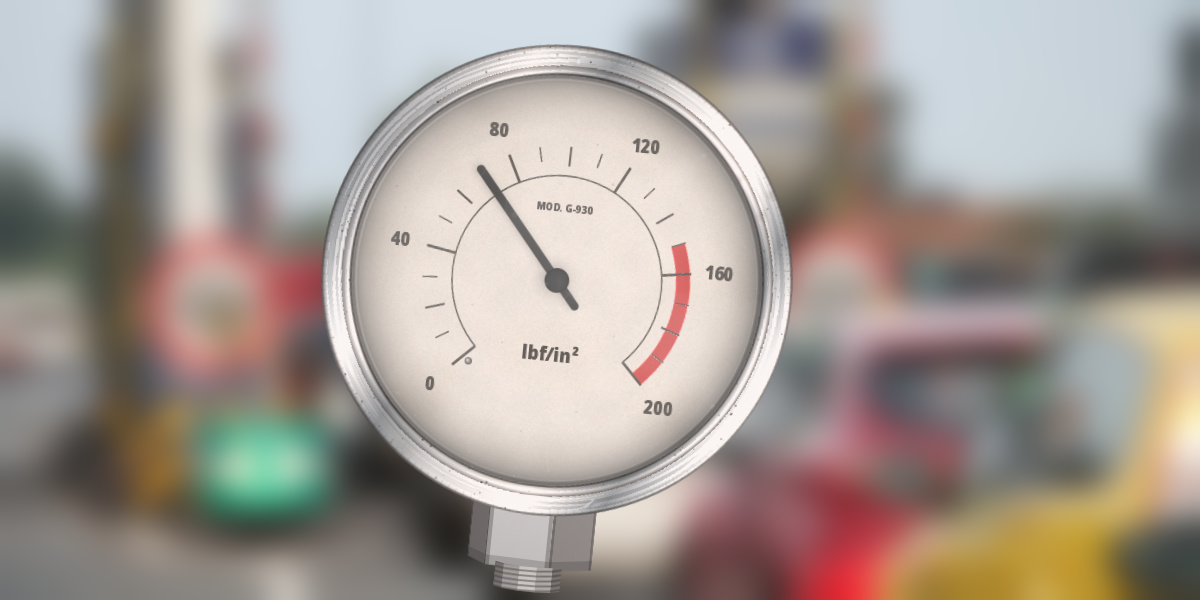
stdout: 70
